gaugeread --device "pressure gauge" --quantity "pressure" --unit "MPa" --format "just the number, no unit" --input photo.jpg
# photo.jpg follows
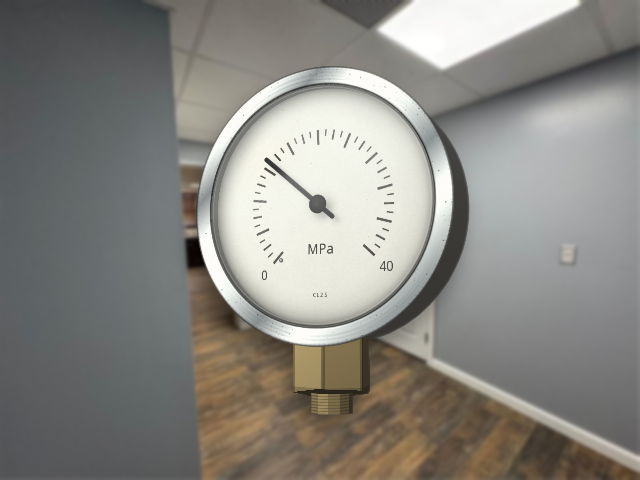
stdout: 13
